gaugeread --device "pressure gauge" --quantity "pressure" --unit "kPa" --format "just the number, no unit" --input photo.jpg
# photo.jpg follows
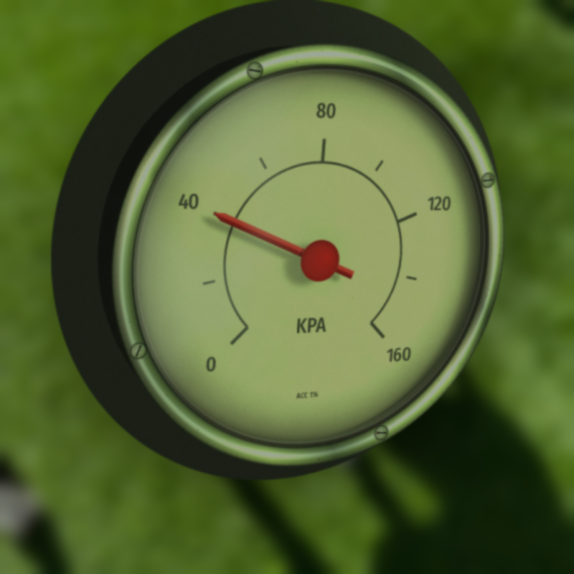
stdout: 40
